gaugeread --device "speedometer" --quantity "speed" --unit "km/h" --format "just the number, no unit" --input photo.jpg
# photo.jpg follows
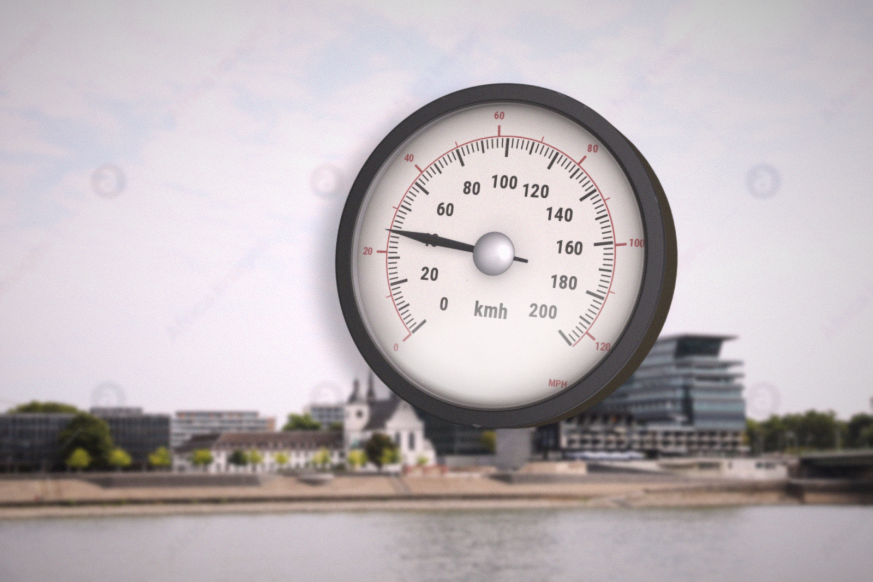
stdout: 40
